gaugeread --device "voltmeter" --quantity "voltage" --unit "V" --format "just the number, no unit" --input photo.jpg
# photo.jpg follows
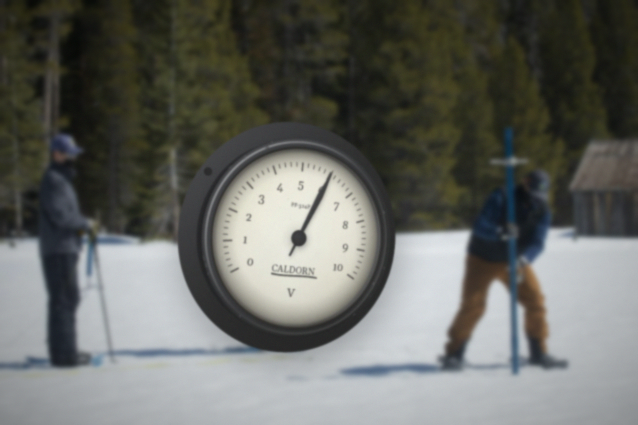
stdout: 6
